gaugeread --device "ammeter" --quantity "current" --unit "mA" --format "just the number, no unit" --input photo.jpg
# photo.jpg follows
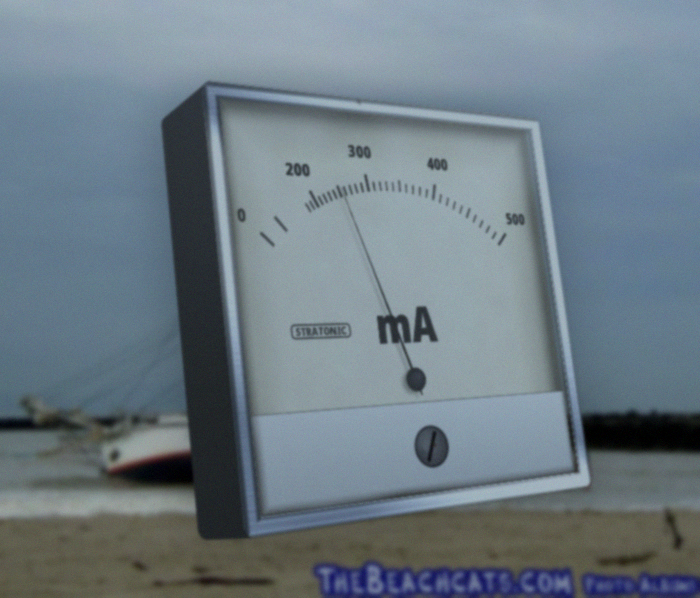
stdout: 250
